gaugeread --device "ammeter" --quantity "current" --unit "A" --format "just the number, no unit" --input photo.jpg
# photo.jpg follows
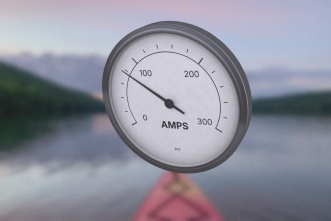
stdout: 80
